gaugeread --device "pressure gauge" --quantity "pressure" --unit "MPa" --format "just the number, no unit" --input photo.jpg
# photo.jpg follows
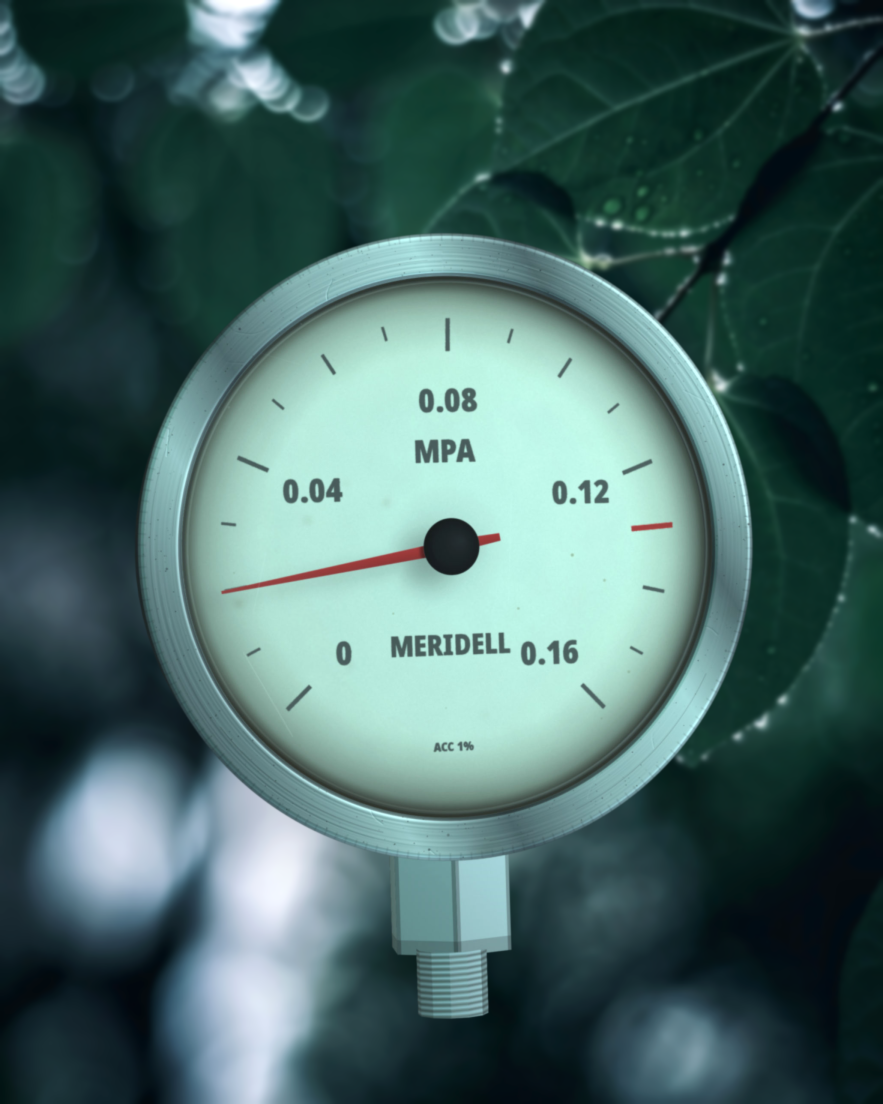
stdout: 0.02
